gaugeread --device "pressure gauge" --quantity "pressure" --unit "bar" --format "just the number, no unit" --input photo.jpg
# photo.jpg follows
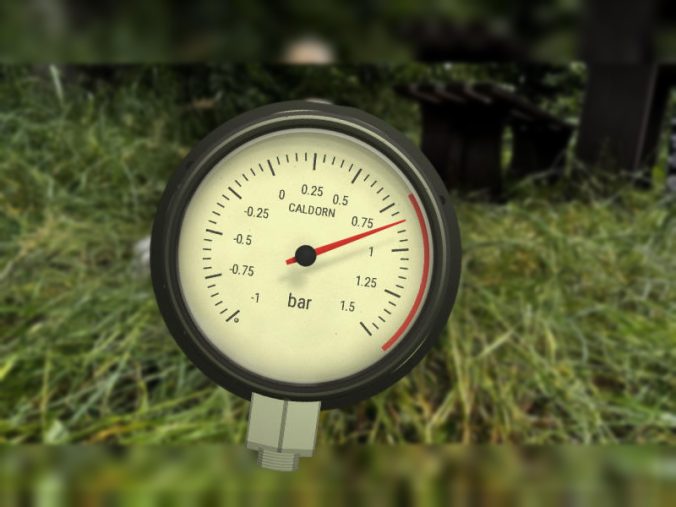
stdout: 0.85
